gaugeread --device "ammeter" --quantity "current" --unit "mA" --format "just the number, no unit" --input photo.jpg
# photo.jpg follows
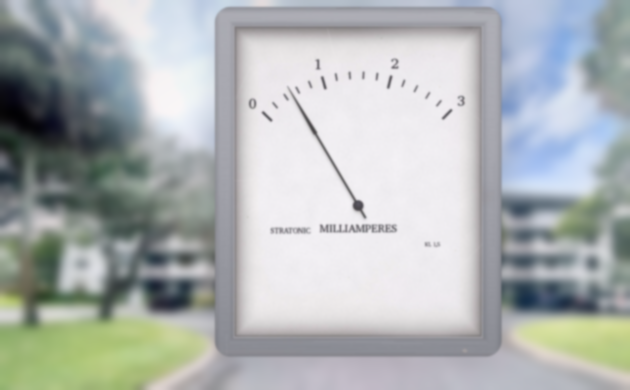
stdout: 0.5
